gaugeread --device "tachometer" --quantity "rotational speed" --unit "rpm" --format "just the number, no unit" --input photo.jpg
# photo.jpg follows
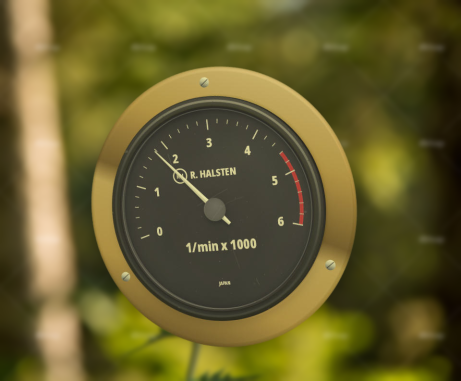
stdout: 1800
